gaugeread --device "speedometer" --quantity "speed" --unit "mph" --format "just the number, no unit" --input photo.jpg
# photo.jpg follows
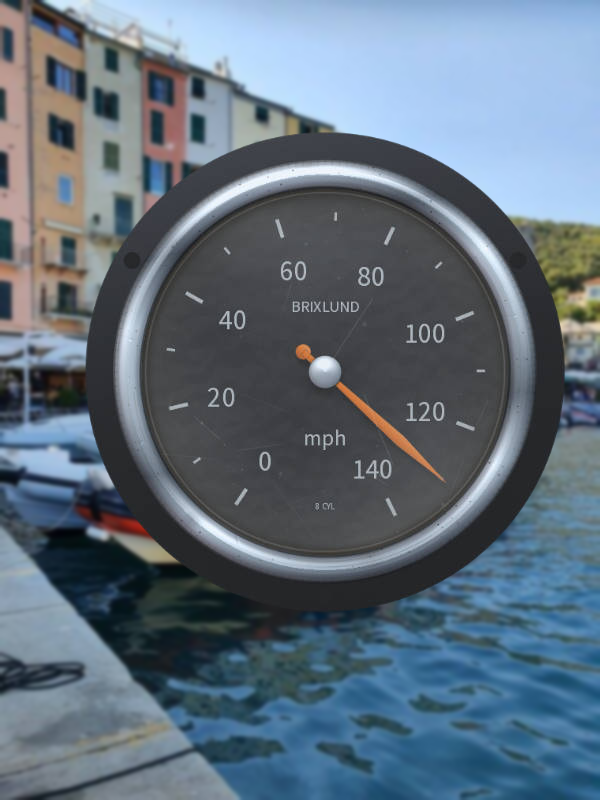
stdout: 130
